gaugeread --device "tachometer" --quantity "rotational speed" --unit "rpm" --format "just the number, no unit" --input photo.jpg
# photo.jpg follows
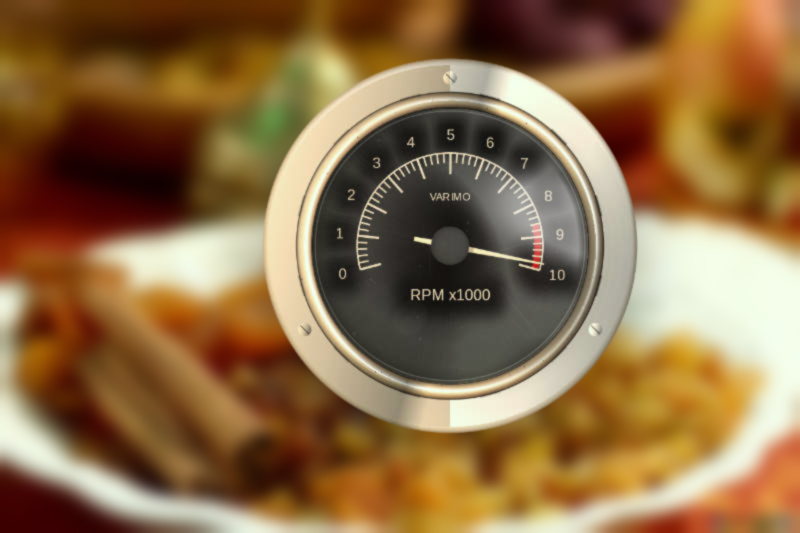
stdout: 9800
